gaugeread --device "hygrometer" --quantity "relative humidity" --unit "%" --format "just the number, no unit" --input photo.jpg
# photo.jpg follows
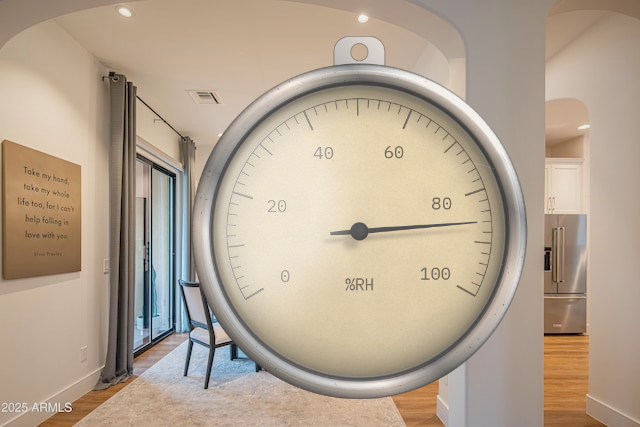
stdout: 86
